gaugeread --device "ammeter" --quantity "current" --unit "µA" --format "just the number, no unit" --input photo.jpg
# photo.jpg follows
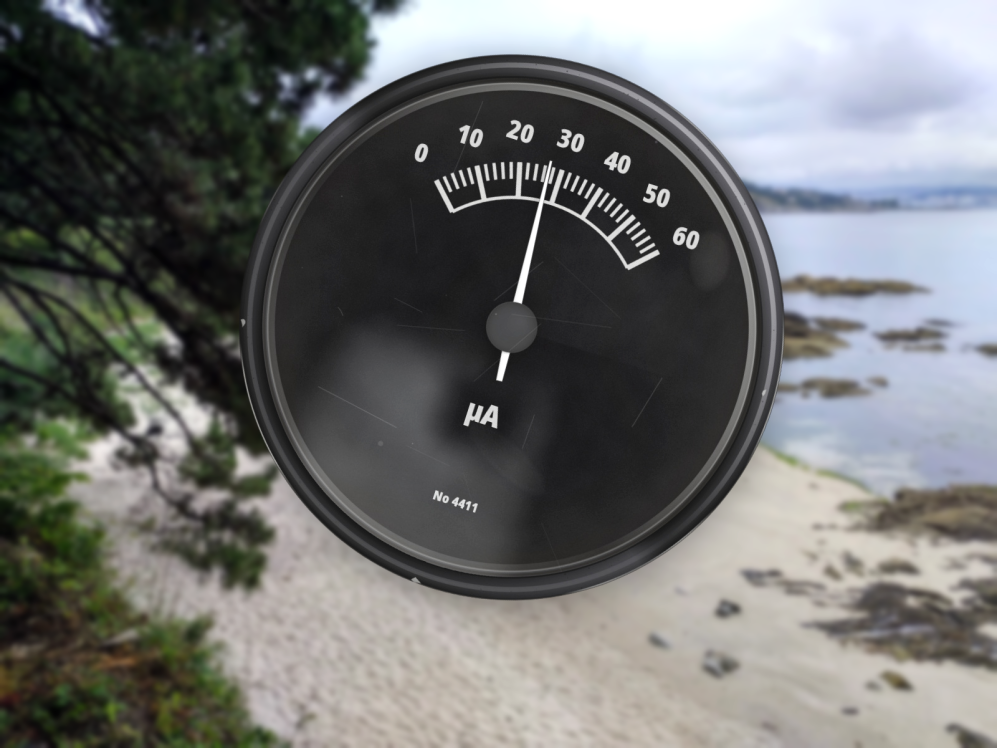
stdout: 27
